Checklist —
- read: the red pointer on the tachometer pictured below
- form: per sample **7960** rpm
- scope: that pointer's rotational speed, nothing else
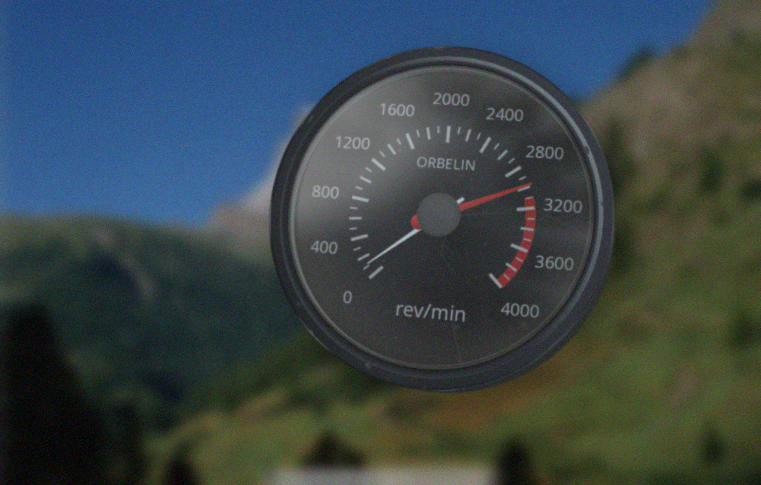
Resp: **3000** rpm
